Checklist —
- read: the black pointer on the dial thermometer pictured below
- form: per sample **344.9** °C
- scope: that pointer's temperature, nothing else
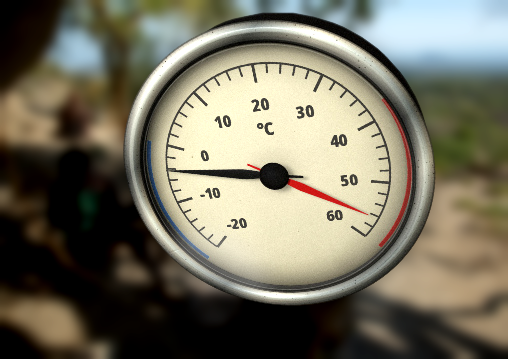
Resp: **-4** °C
